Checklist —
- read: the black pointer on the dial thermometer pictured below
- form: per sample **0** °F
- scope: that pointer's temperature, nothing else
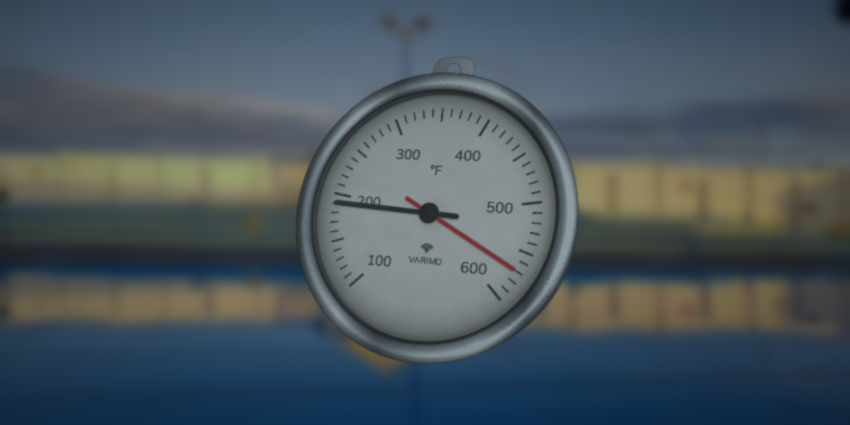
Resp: **190** °F
